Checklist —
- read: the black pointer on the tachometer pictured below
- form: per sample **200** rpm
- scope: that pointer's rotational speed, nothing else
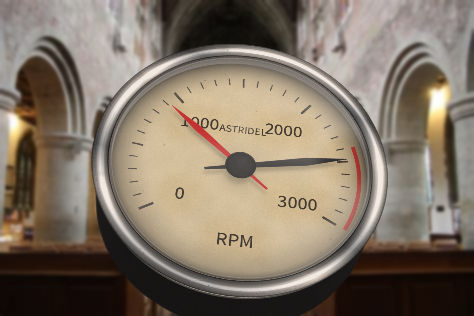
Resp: **2500** rpm
